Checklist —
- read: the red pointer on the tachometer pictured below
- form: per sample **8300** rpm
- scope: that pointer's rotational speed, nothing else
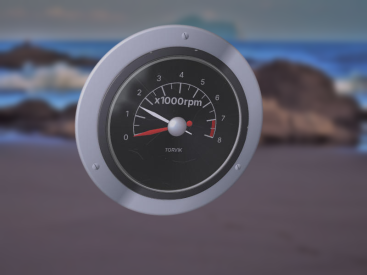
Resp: **0** rpm
